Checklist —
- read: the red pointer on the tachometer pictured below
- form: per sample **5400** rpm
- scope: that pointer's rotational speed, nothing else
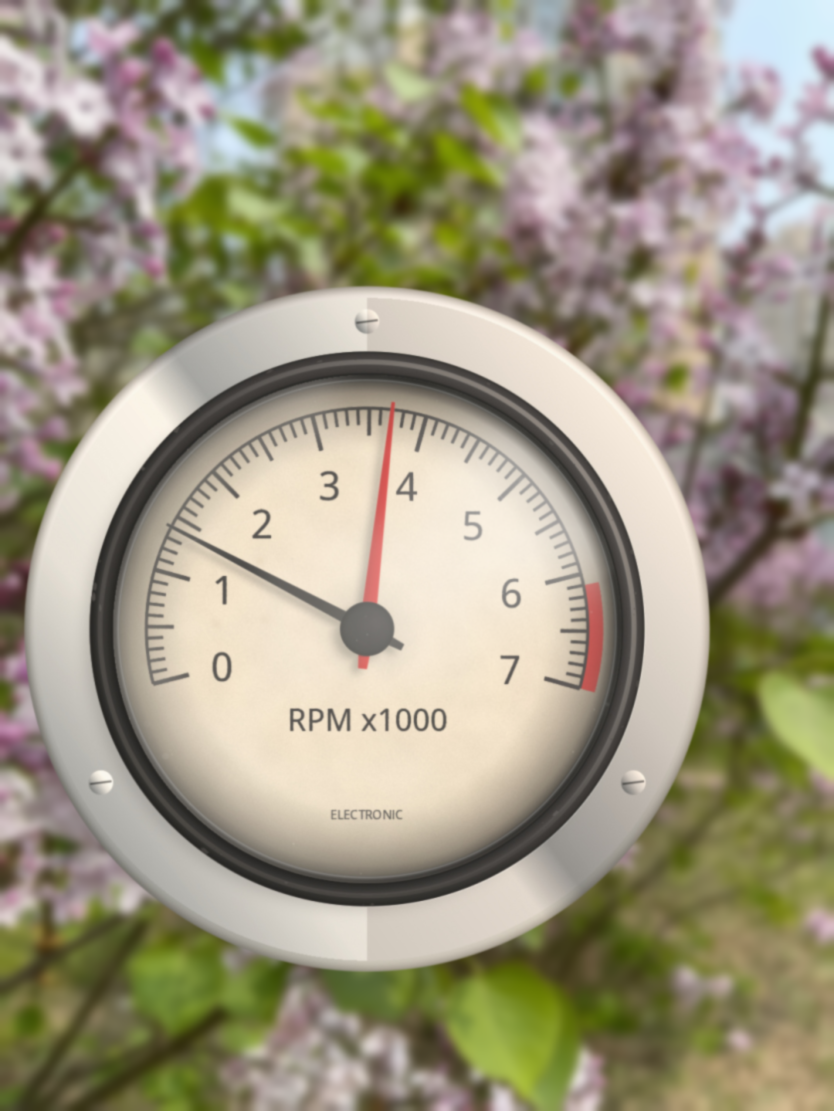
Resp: **3700** rpm
